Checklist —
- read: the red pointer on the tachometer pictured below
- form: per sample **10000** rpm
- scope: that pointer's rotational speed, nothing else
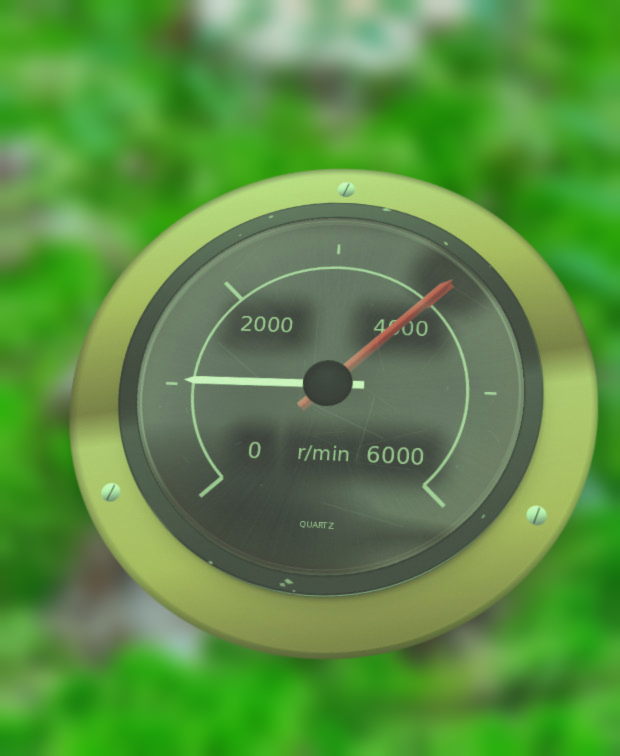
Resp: **4000** rpm
